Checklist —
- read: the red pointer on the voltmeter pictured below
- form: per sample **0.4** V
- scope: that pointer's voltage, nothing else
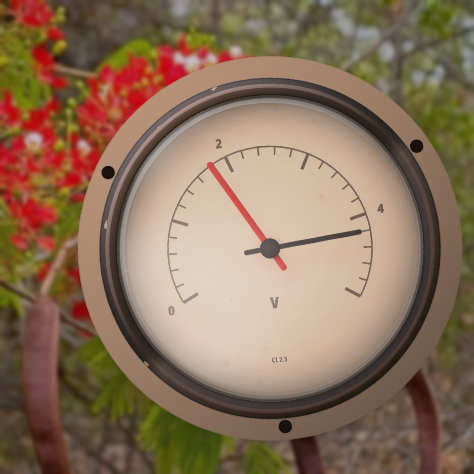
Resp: **1.8** V
